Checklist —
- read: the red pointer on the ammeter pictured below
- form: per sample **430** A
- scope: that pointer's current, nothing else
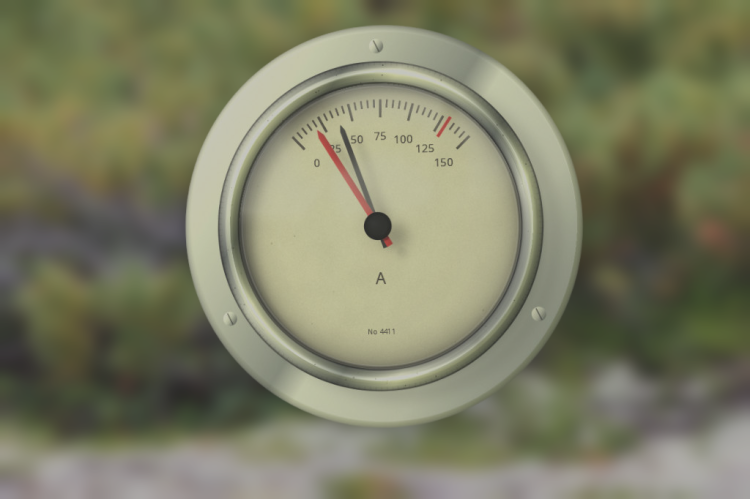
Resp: **20** A
